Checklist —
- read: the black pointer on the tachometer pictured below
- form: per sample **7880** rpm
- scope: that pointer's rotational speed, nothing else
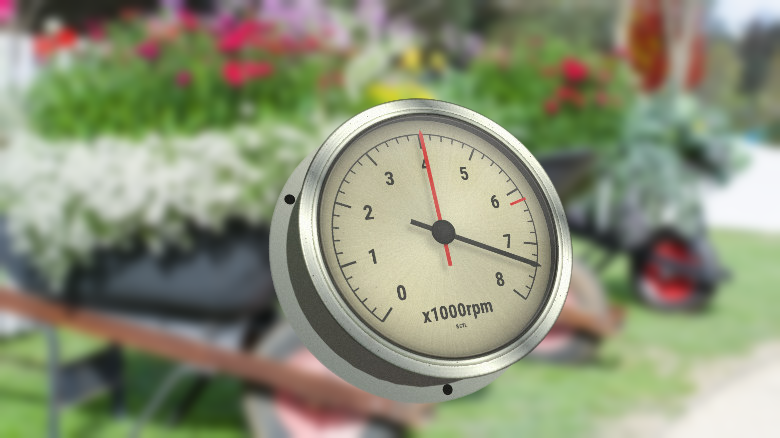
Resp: **7400** rpm
